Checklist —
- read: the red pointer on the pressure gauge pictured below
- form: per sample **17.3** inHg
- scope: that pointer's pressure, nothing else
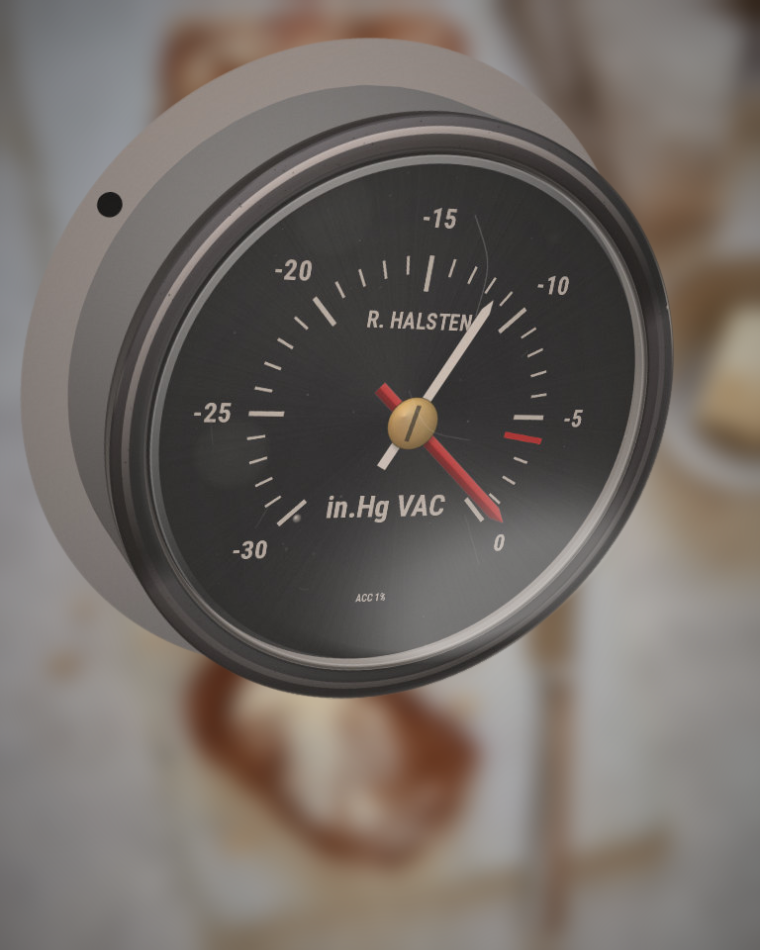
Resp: **-0.5** inHg
